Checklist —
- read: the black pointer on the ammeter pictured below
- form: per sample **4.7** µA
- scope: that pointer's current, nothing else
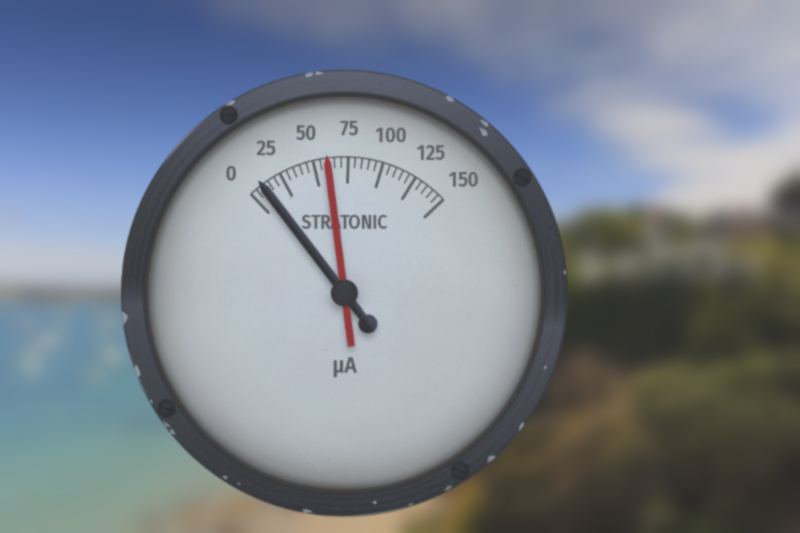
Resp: **10** µA
